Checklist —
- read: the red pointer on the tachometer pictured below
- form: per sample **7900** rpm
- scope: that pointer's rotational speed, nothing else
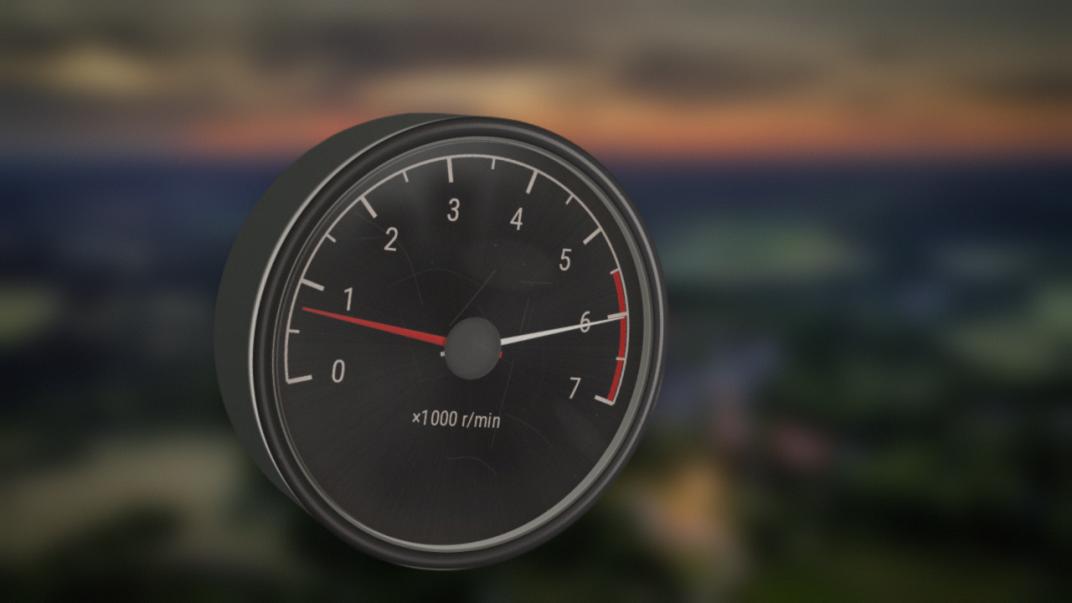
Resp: **750** rpm
